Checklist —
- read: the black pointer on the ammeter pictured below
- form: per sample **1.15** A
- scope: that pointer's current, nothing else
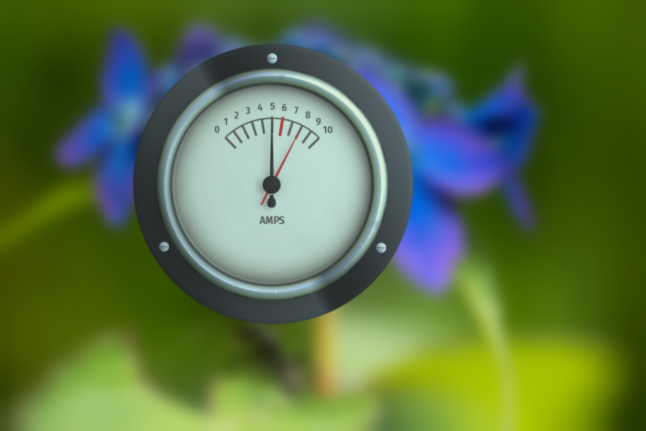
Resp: **5** A
